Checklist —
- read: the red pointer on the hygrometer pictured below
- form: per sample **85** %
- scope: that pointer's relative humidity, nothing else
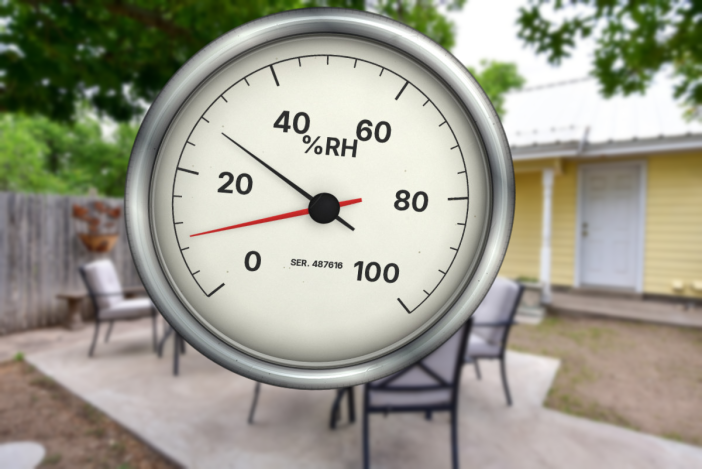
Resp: **10** %
